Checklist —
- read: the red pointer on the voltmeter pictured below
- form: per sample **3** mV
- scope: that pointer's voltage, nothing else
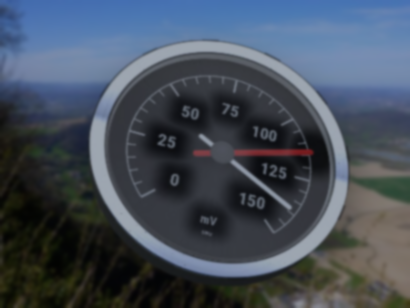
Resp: **115** mV
